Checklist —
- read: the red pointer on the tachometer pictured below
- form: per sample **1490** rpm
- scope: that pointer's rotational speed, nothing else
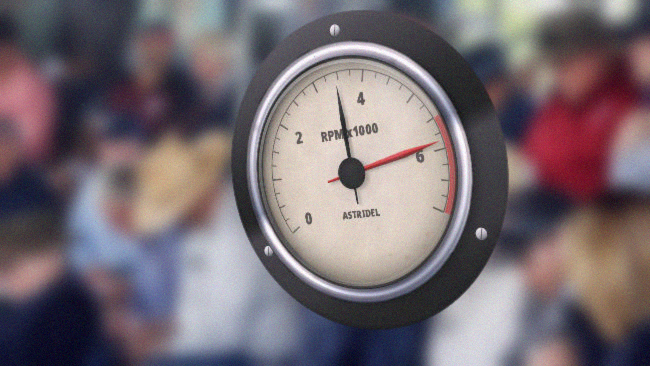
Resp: **5875** rpm
